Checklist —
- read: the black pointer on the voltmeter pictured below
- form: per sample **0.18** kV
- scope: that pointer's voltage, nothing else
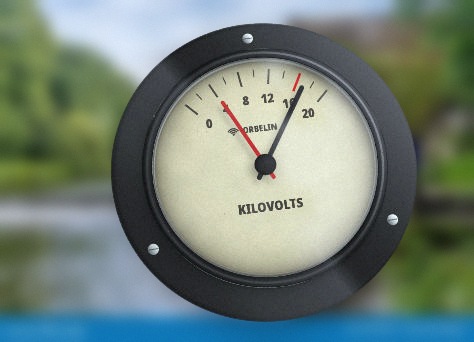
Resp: **17** kV
